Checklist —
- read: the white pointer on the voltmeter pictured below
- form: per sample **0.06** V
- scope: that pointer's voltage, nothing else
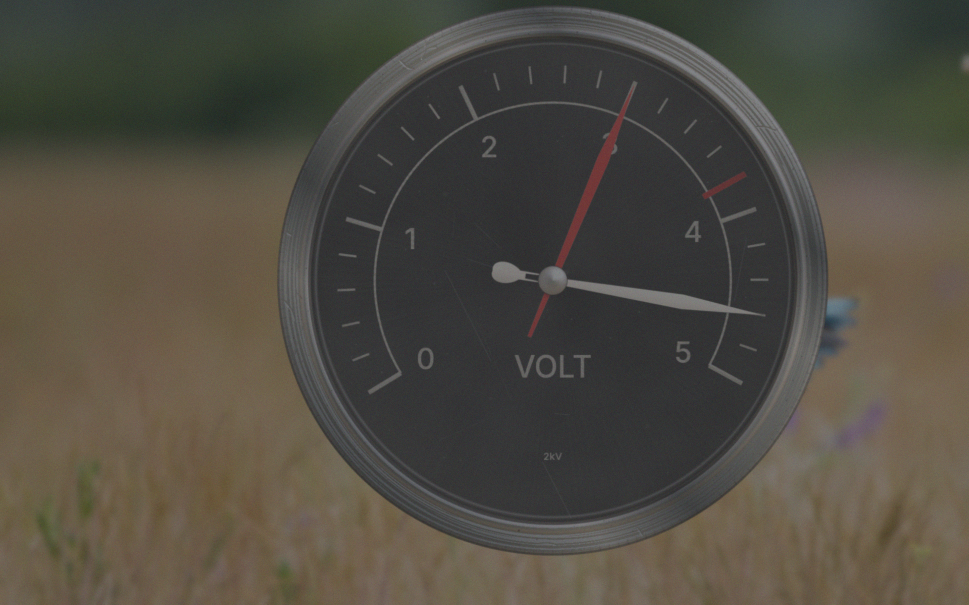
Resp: **4.6** V
